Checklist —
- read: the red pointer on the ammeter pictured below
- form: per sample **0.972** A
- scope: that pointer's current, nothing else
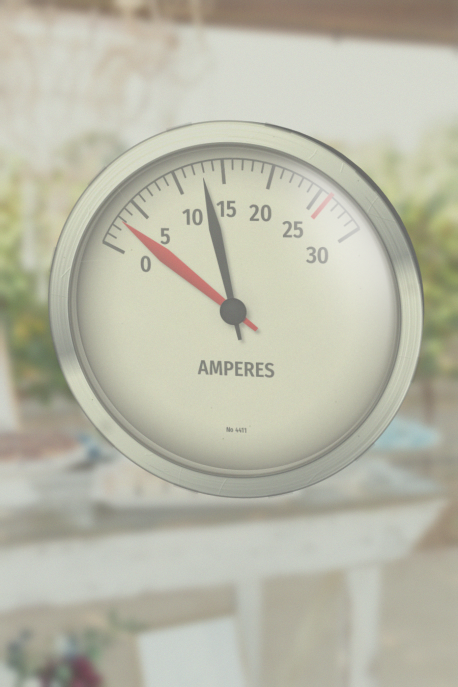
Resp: **3** A
